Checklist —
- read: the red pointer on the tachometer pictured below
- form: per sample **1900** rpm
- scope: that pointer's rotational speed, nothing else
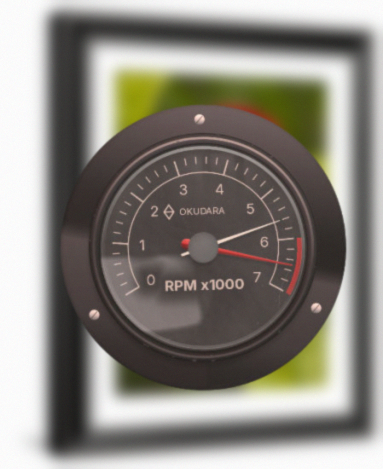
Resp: **6500** rpm
